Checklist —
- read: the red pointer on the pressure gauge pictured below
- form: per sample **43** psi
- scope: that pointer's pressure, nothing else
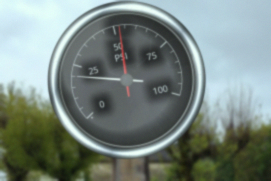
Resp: **52.5** psi
